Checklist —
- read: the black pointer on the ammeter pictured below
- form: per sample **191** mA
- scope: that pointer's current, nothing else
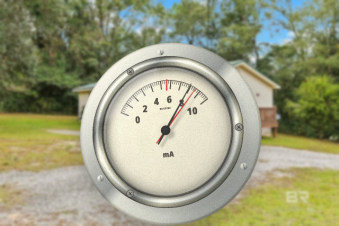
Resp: **8** mA
